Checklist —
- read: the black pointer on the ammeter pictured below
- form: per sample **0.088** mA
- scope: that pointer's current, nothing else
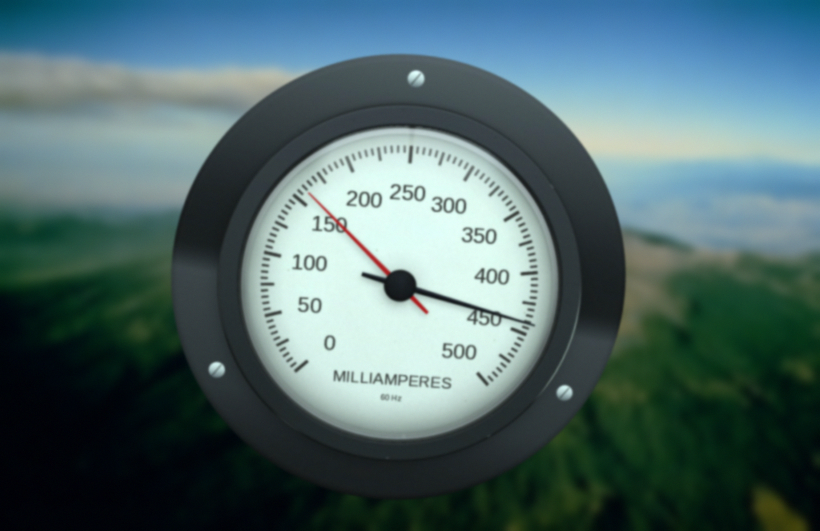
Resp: **440** mA
